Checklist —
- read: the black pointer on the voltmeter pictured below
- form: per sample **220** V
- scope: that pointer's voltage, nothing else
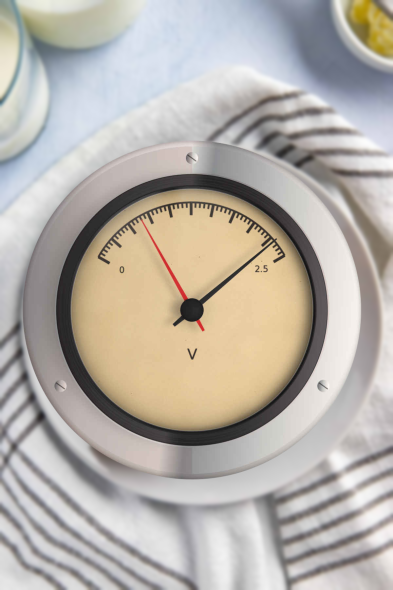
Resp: **2.3** V
